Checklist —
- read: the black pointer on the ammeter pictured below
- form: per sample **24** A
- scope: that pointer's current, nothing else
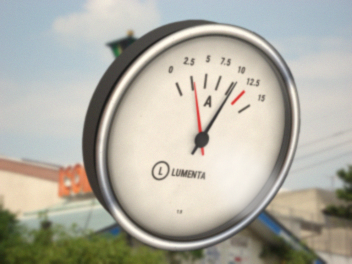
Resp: **10** A
